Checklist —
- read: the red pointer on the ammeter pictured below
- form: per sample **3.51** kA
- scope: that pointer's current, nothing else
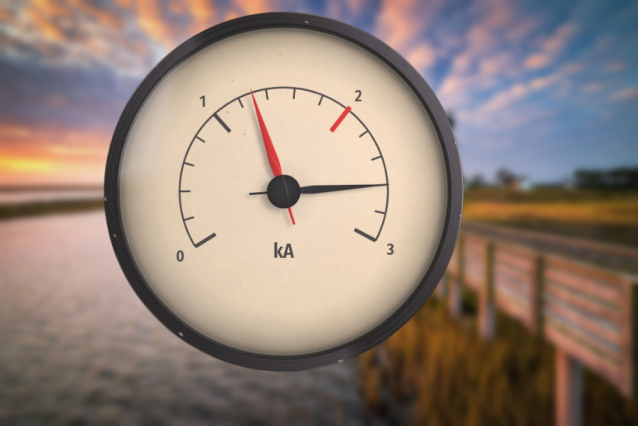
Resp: **1.3** kA
